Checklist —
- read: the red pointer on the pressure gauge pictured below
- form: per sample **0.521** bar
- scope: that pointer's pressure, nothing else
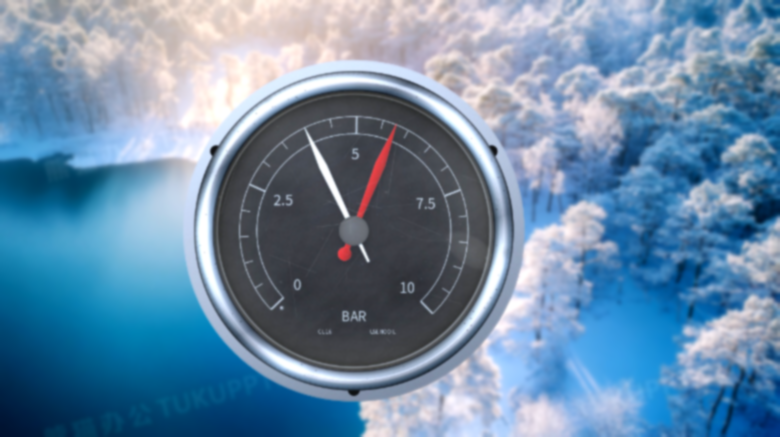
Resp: **5.75** bar
